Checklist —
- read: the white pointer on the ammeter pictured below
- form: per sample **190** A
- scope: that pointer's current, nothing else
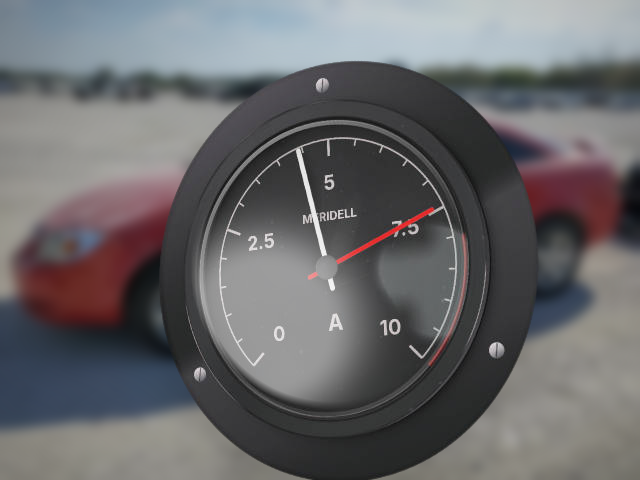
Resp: **4.5** A
